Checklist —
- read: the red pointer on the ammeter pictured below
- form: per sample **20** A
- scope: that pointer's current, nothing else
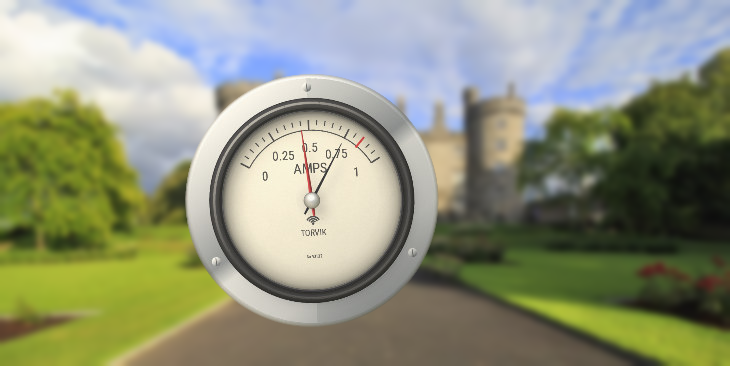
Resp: **0.45** A
